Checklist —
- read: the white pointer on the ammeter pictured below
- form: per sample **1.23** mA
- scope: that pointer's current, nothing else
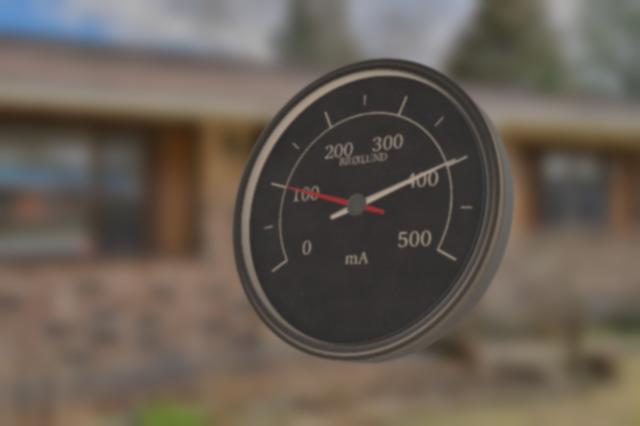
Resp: **400** mA
